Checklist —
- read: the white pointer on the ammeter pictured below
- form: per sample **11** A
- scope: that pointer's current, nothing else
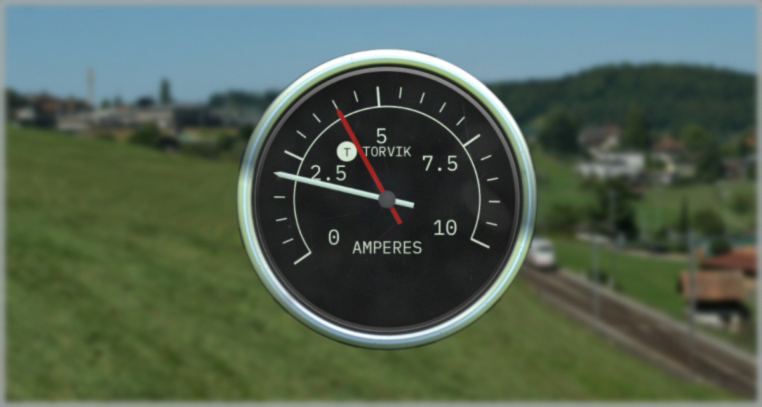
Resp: **2** A
